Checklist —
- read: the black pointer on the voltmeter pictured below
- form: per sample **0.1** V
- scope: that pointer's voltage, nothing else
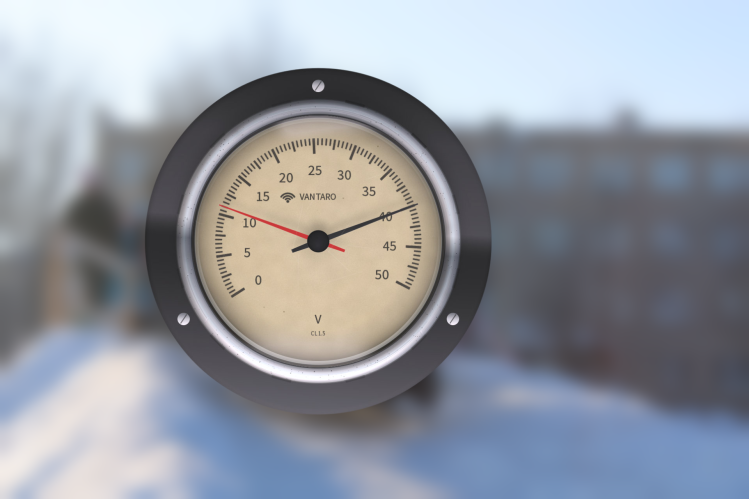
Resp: **40** V
